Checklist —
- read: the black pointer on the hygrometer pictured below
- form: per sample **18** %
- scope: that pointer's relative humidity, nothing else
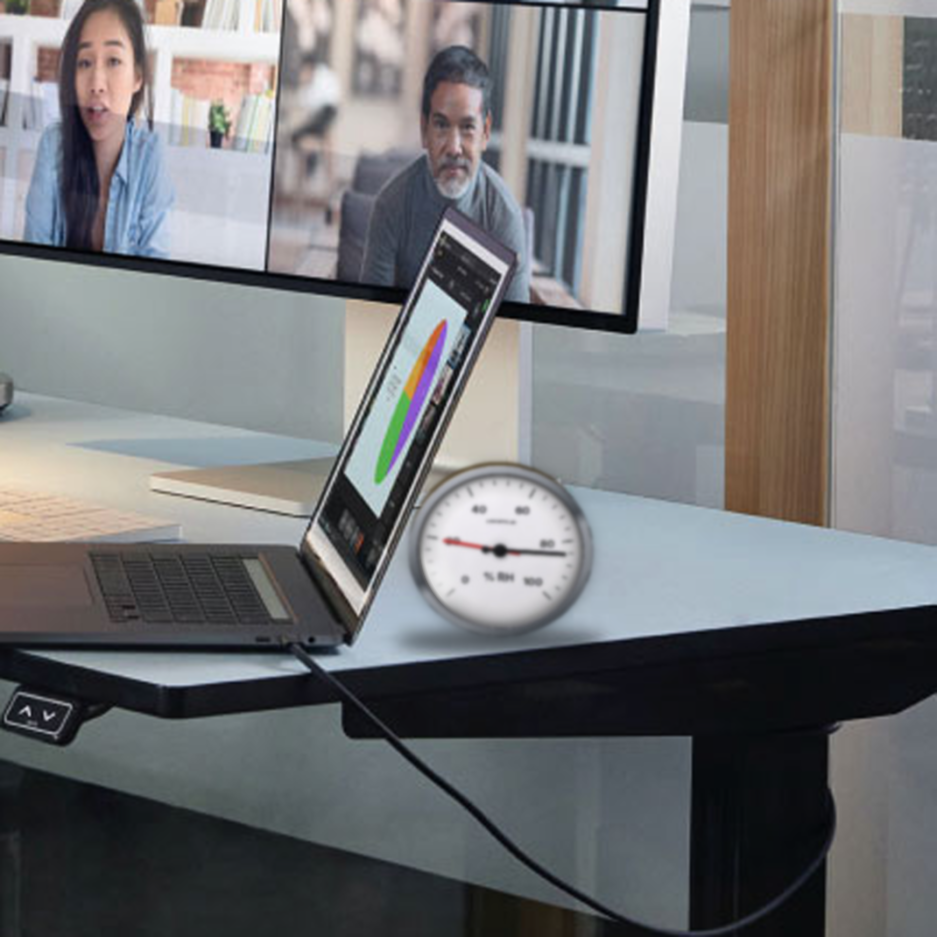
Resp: **84** %
